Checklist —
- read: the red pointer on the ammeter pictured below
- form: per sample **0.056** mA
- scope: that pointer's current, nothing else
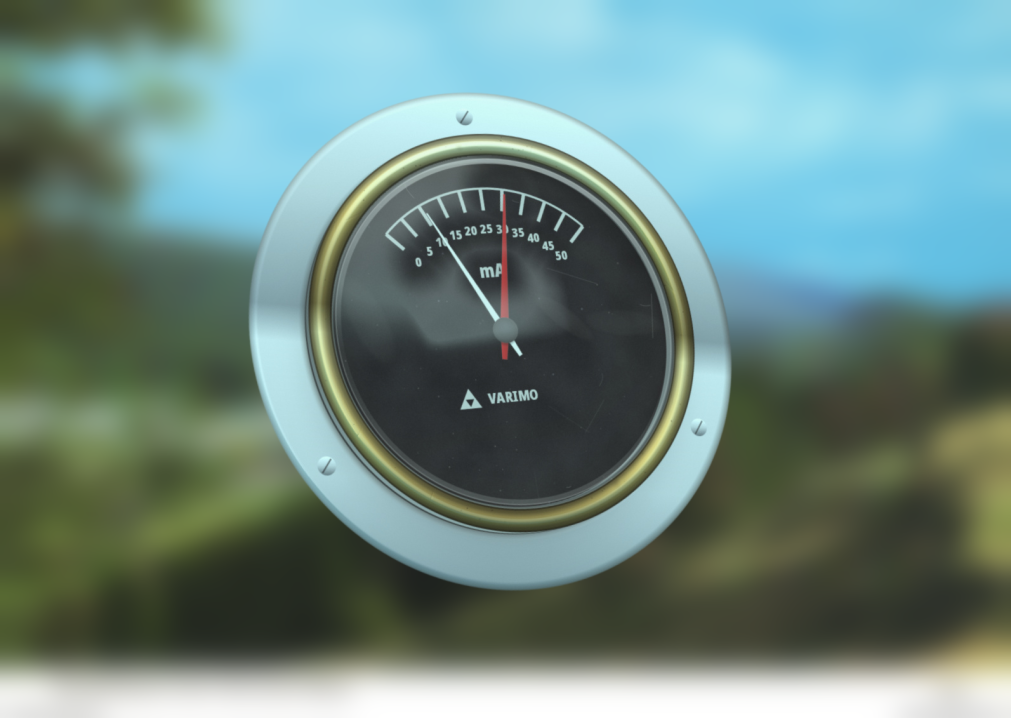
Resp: **30** mA
